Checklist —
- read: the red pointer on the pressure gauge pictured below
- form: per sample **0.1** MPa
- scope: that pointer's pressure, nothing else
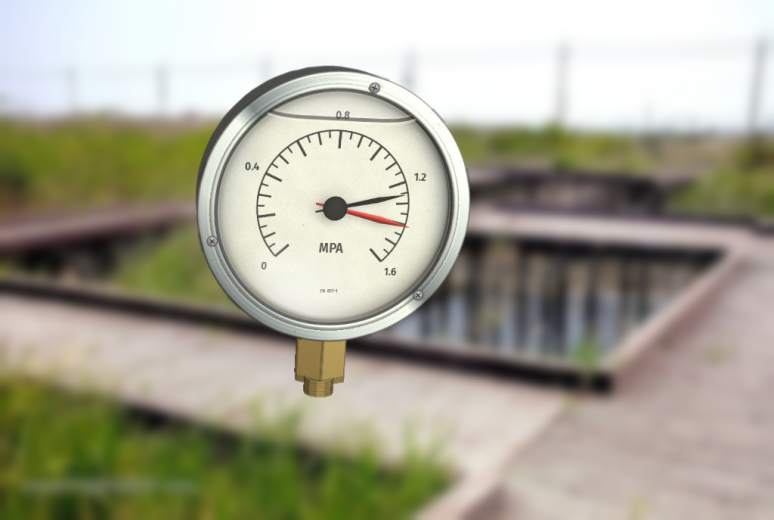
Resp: **1.4** MPa
